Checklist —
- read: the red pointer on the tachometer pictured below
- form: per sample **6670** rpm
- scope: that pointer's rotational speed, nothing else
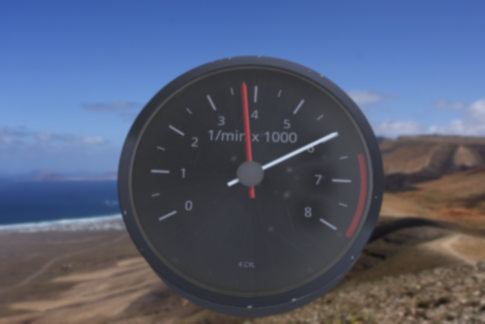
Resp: **3750** rpm
